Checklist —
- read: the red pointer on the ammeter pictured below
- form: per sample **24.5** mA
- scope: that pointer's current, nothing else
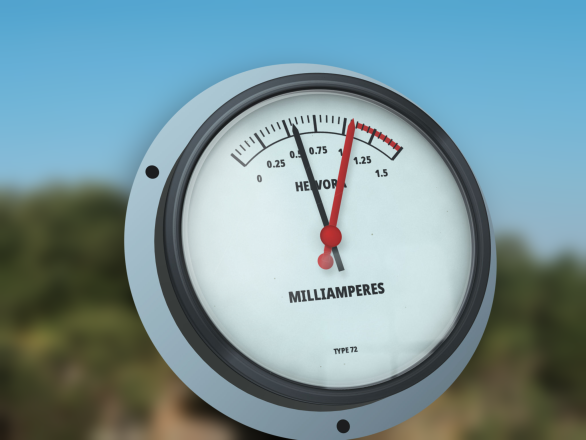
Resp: **1.05** mA
